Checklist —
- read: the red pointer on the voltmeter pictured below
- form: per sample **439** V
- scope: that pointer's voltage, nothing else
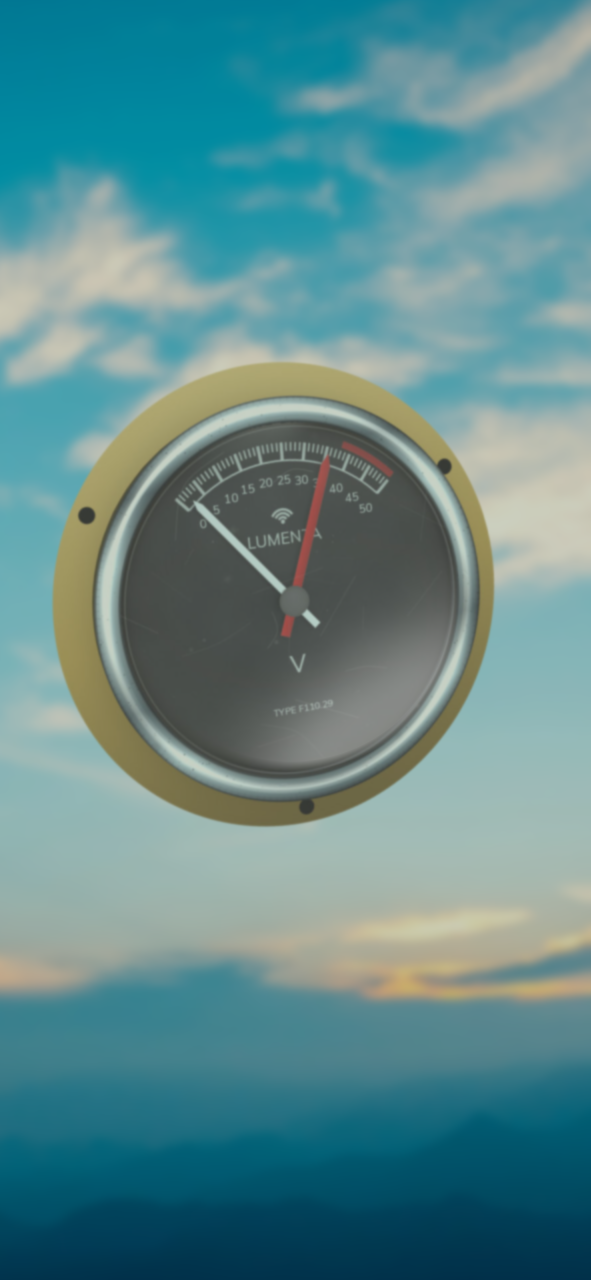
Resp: **35** V
